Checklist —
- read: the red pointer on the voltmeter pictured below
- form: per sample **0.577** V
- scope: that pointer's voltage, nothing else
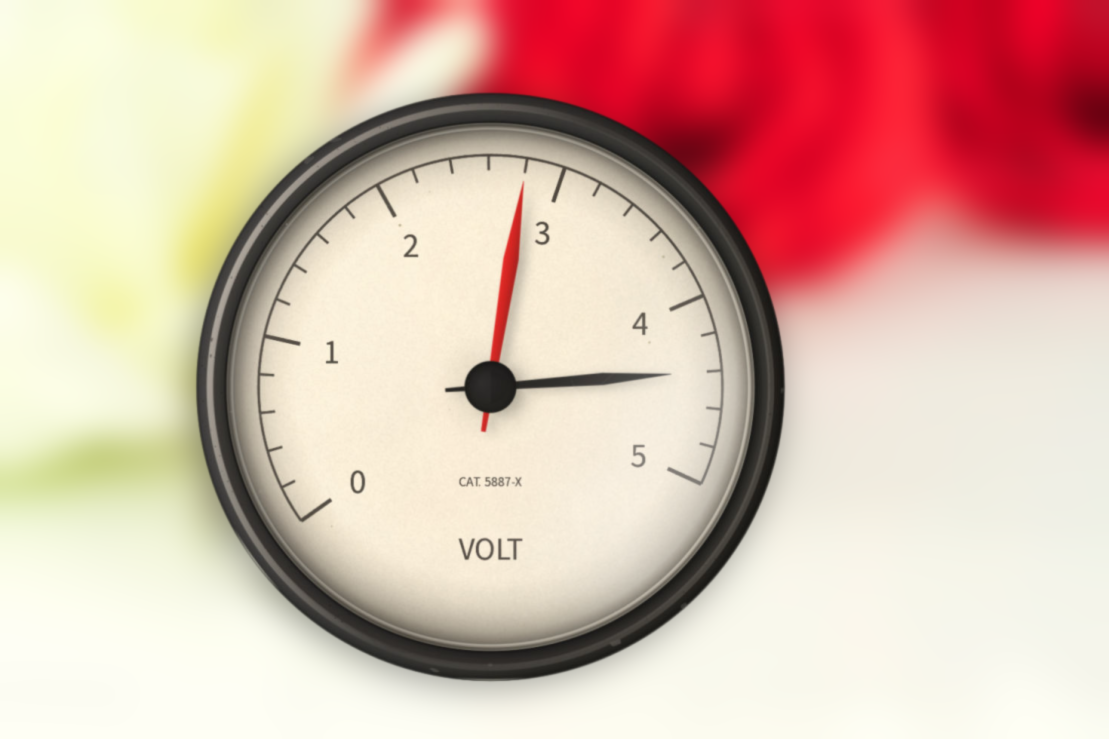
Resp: **2.8** V
